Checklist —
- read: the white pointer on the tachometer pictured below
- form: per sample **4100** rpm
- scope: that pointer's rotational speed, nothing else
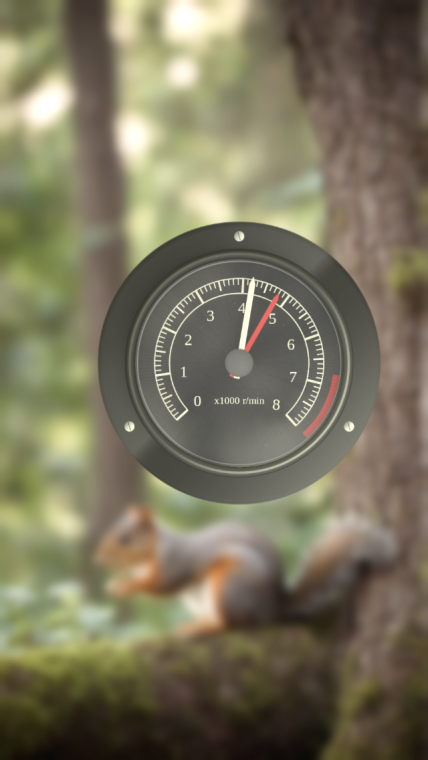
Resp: **4200** rpm
